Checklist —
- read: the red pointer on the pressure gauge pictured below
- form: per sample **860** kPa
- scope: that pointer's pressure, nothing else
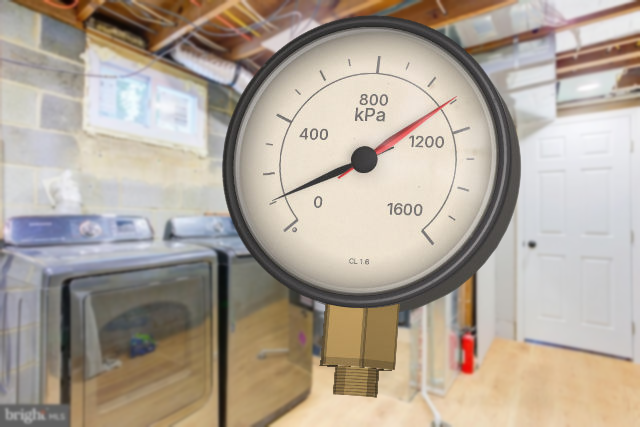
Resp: **1100** kPa
